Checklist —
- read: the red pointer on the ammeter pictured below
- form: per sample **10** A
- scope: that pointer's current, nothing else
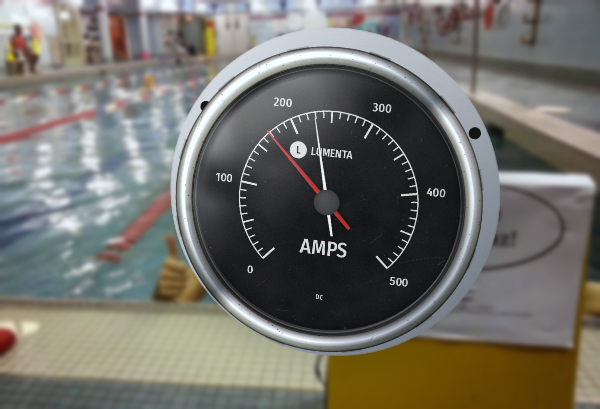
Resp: **170** A
